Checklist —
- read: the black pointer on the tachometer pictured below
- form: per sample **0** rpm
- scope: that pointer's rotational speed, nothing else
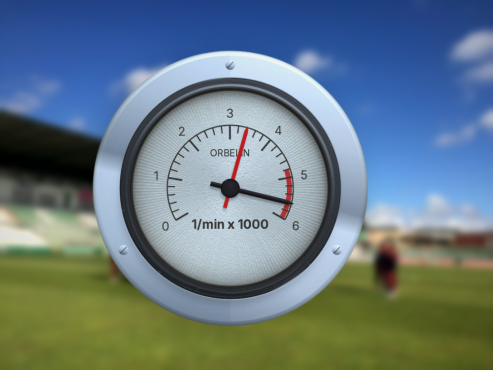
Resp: **5600** rpm
